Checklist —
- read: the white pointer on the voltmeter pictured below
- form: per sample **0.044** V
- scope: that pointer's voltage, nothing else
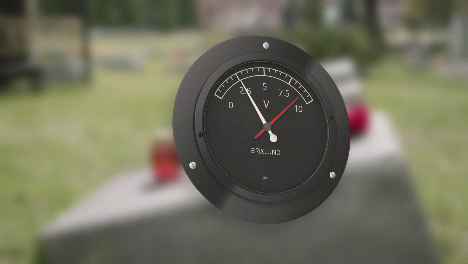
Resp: **2.5** V
